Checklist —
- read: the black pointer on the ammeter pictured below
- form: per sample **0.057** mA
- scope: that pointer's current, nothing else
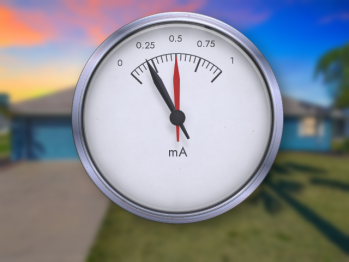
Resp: **0.2** mA
